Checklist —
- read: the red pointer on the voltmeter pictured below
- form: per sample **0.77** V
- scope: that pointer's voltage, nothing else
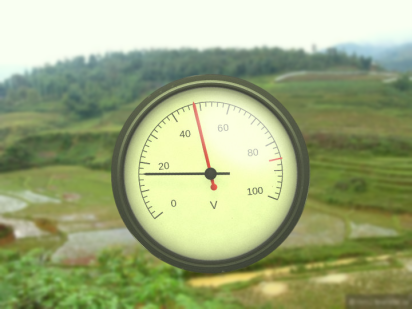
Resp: **48** V
